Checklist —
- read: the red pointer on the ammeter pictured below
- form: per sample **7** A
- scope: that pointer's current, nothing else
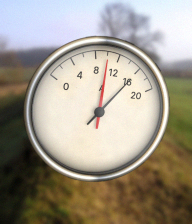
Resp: **10** A
